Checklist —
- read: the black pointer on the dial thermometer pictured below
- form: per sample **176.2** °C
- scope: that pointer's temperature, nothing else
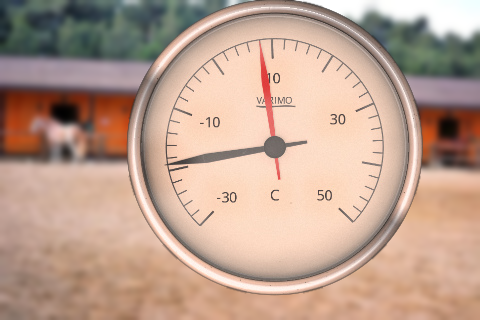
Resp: **-19** °C
